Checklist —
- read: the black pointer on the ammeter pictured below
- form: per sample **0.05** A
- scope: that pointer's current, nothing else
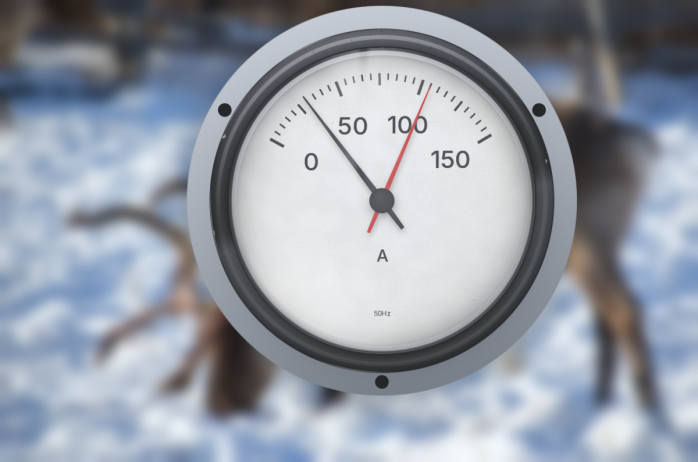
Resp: **30** A
